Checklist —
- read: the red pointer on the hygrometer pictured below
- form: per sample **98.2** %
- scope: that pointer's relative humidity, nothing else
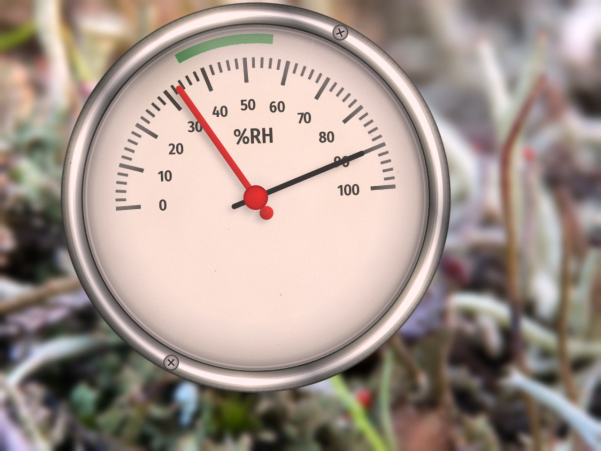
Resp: **33** %
